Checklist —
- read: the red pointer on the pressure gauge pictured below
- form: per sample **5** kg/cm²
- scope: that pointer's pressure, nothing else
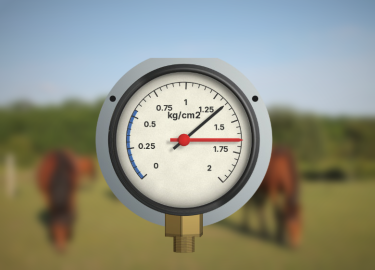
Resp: **1.65** kg/cm²
